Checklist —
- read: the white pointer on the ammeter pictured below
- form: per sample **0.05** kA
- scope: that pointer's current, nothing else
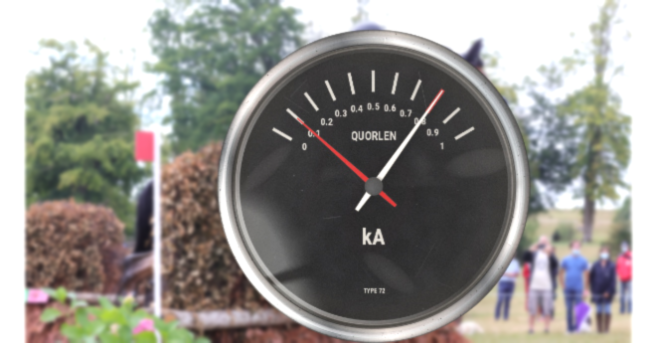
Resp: **0.8** kA
